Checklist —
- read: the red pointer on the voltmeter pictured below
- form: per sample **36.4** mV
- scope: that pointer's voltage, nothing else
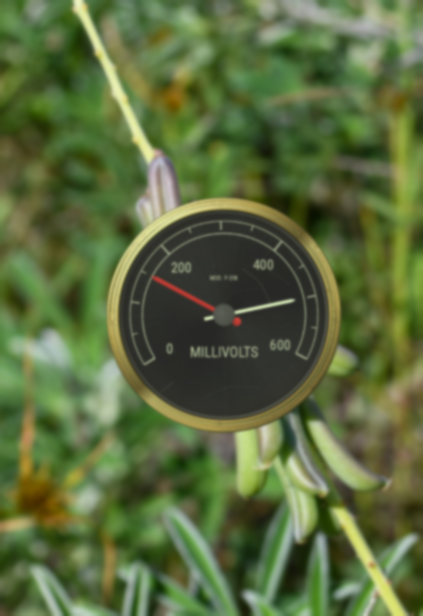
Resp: **150** mV
